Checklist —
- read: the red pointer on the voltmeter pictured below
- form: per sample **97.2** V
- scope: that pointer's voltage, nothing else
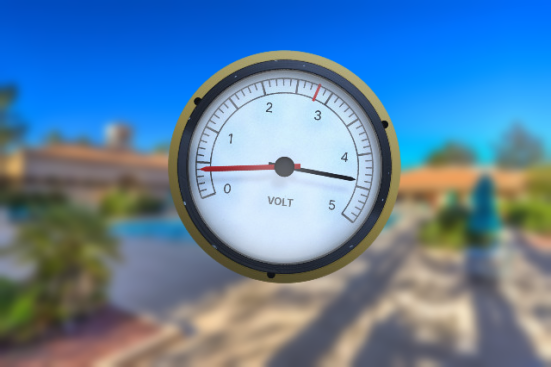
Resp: **0.4** V
